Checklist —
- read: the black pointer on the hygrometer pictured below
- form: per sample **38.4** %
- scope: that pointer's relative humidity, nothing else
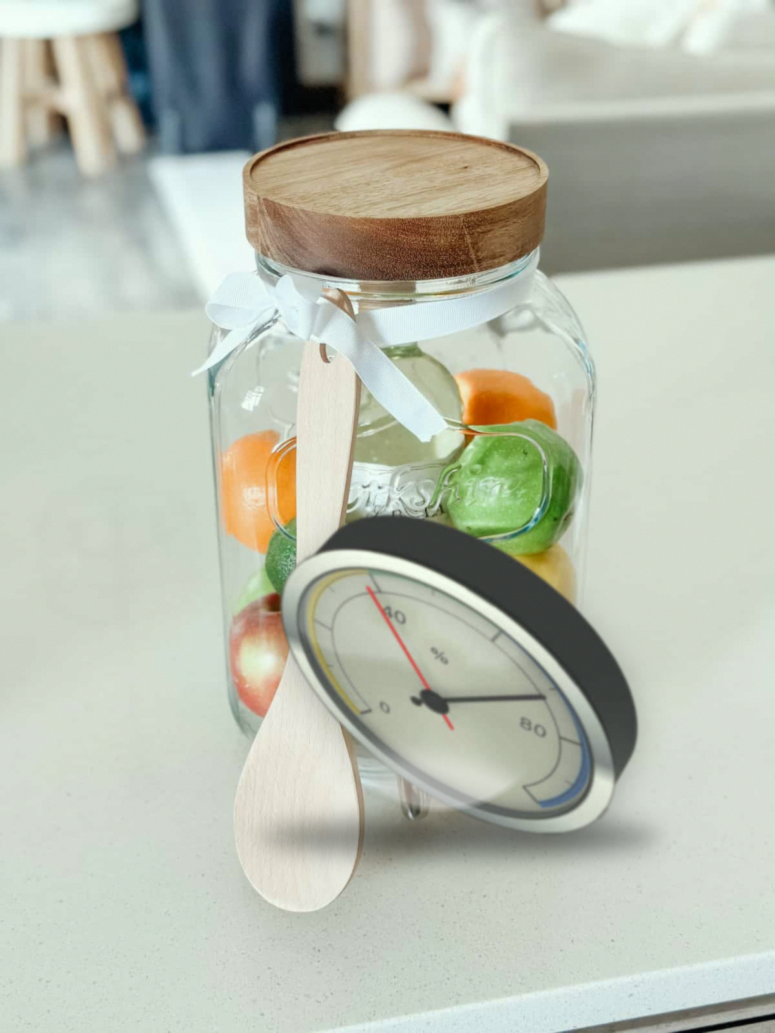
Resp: **70** %
